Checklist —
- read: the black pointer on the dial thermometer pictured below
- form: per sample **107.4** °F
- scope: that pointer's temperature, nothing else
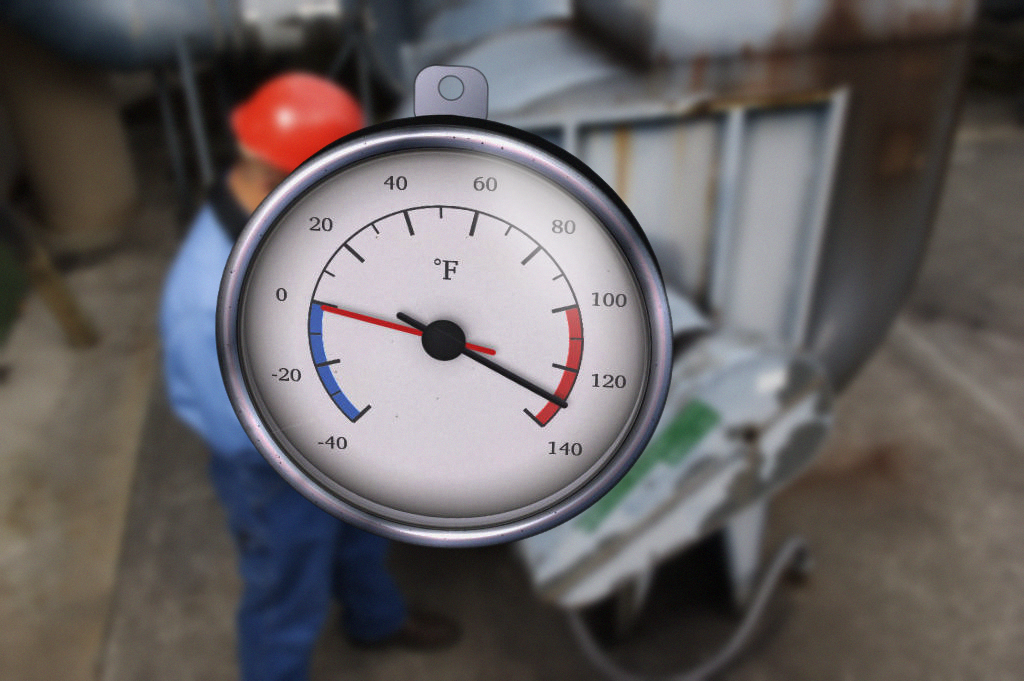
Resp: **130** °F
